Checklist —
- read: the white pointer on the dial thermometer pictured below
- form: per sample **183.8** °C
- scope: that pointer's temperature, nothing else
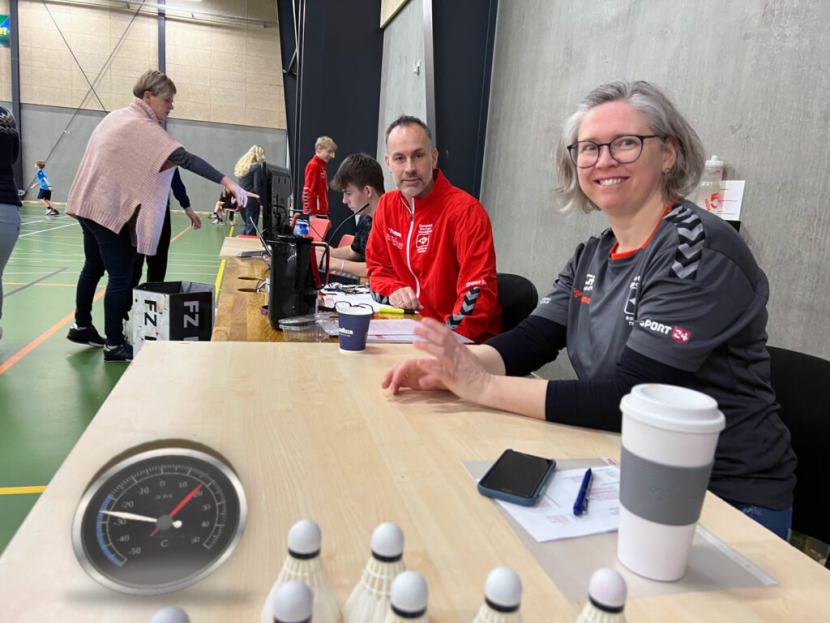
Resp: **-25** °C
